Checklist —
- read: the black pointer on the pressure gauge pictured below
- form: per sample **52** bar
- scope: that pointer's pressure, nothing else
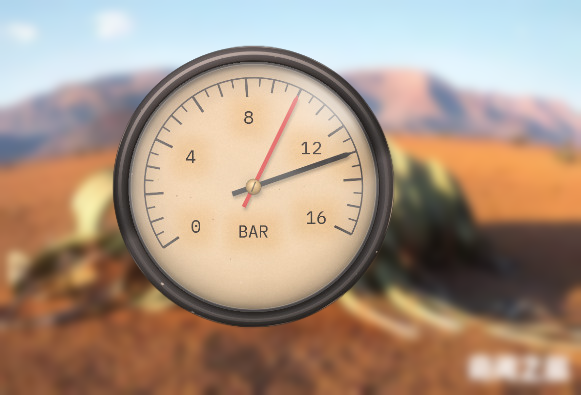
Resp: **13** bar
